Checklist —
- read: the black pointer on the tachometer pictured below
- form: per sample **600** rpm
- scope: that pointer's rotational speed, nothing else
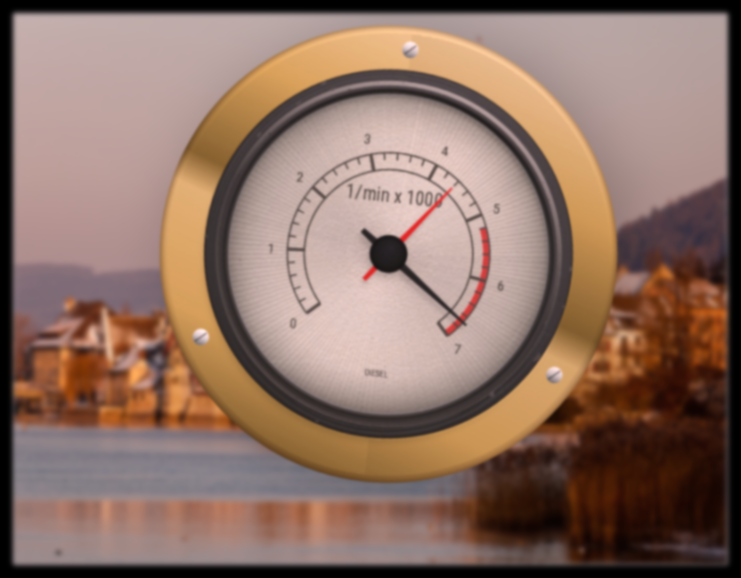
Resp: **6700** rpm
